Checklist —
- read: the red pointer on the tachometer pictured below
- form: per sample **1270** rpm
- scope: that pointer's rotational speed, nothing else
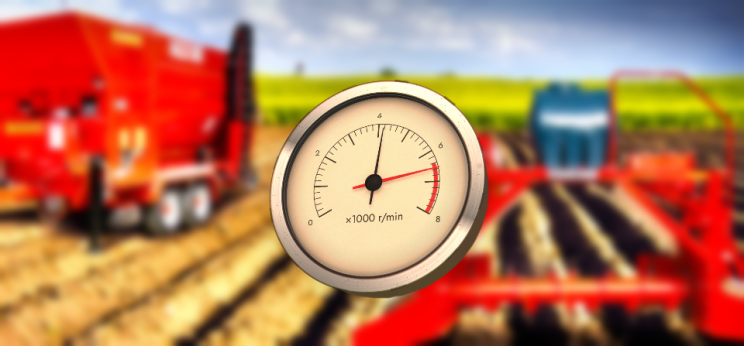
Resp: **6600** rpm
